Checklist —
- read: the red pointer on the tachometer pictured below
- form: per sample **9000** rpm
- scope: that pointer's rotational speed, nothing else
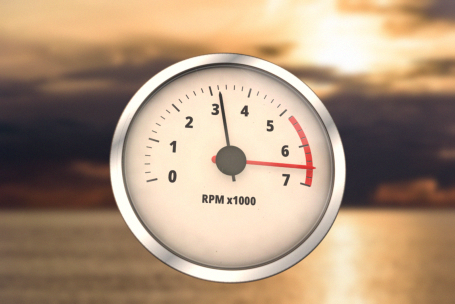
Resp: **6600** rpm
